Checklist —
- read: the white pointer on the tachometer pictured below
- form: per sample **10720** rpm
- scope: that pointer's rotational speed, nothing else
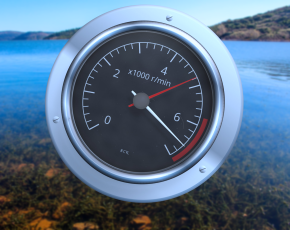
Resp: **6600** rpm
